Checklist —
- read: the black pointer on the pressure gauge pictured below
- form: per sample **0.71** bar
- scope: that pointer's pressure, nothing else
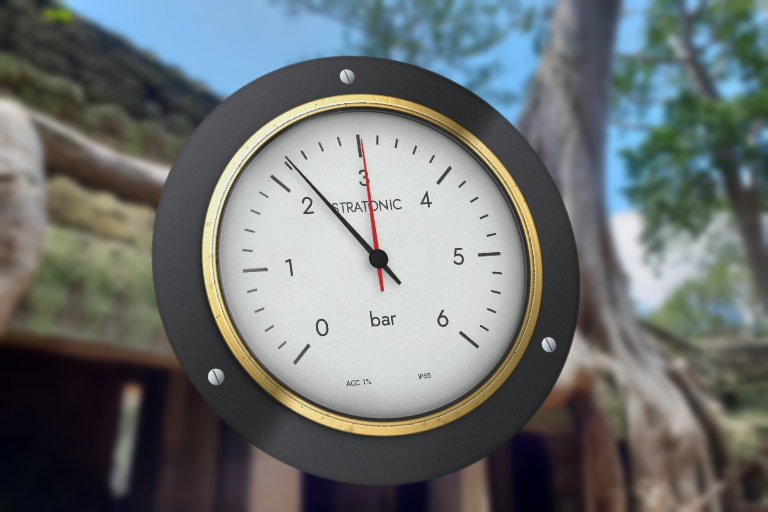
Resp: **2.2** bar
